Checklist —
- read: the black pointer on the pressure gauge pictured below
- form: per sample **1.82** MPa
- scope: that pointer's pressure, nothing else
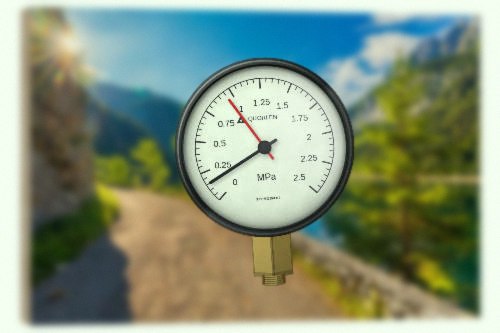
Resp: **0.15** MPa
